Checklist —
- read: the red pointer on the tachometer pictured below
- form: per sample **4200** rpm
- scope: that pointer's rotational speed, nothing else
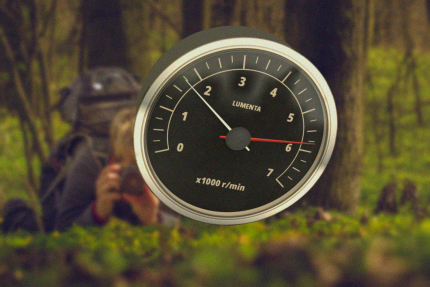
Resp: **5750** rpm
